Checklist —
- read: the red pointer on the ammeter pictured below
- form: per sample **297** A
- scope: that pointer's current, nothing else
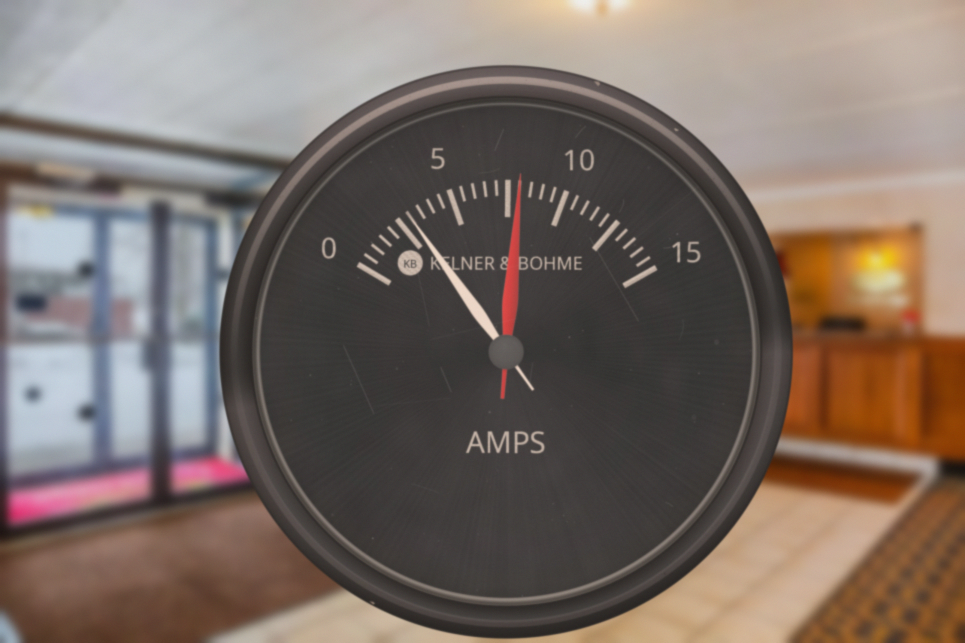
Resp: **8** A
